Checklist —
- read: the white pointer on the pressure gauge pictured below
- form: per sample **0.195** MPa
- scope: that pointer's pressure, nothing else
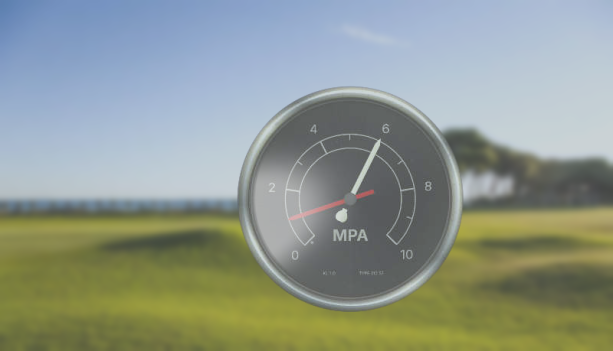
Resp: **6** MPa
